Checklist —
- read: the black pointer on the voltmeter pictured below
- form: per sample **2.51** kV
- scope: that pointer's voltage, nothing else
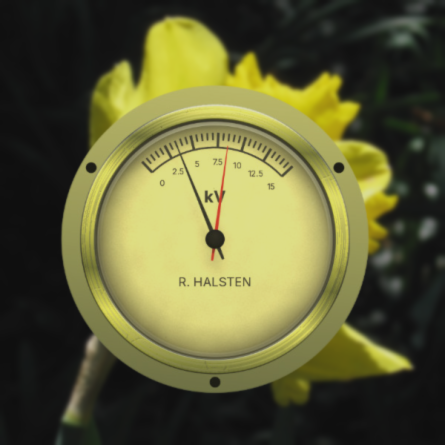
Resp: **3.5** kV
